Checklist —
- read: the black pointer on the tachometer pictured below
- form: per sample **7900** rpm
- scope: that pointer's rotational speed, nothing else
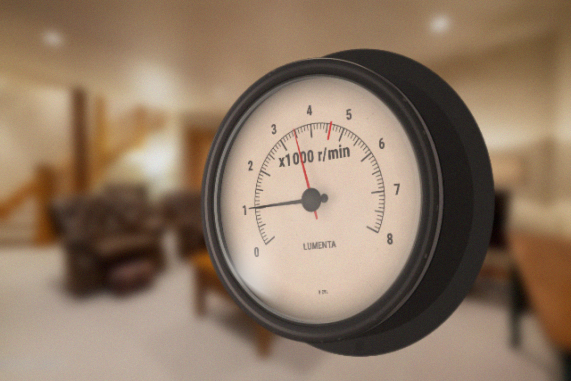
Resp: **1000** rpm
